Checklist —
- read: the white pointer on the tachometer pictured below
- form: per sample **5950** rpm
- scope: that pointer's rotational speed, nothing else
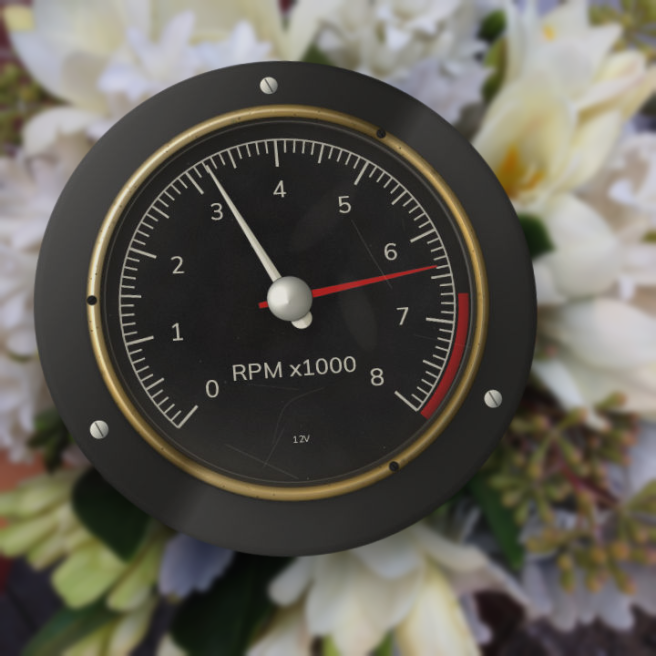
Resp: **3200** rpm
